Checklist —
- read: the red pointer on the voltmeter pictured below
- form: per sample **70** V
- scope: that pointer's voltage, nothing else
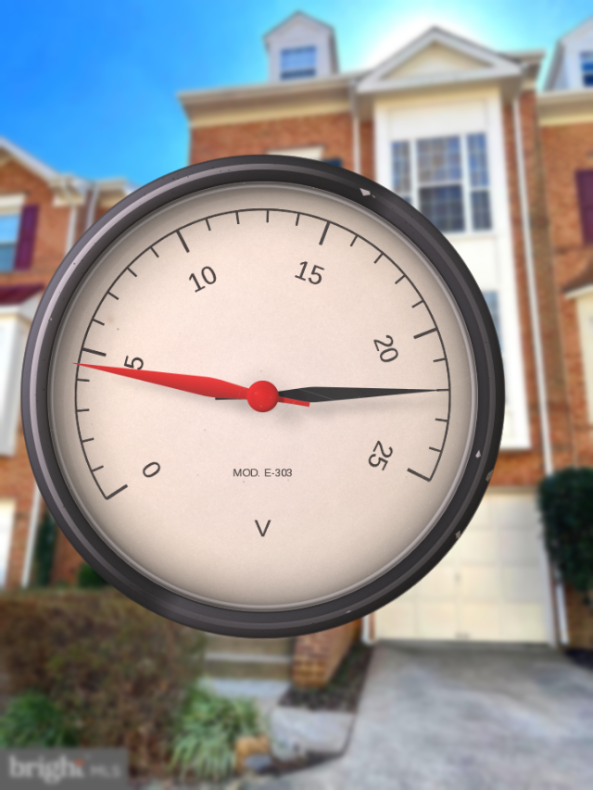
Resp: **4.5** V
